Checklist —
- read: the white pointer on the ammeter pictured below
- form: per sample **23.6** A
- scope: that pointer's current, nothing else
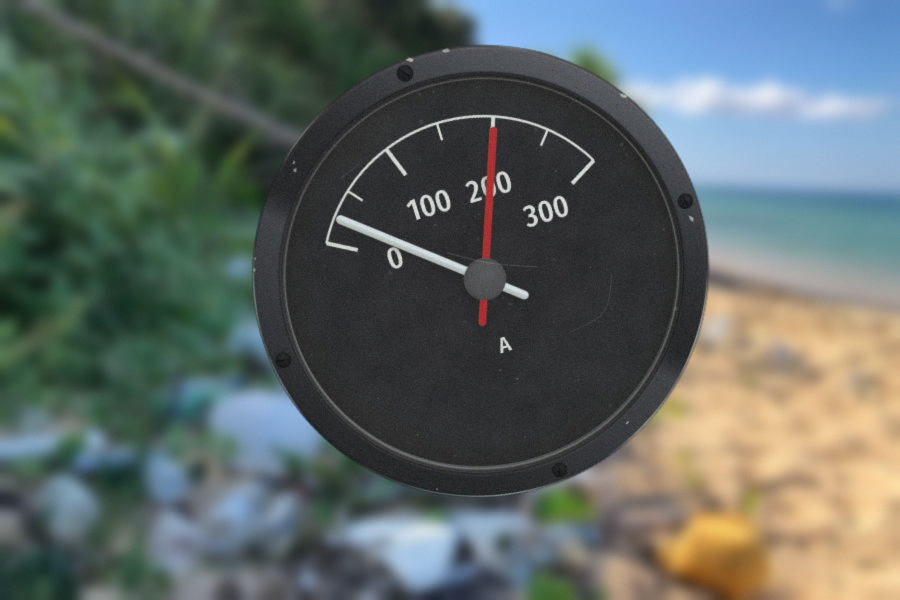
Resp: **25** A
